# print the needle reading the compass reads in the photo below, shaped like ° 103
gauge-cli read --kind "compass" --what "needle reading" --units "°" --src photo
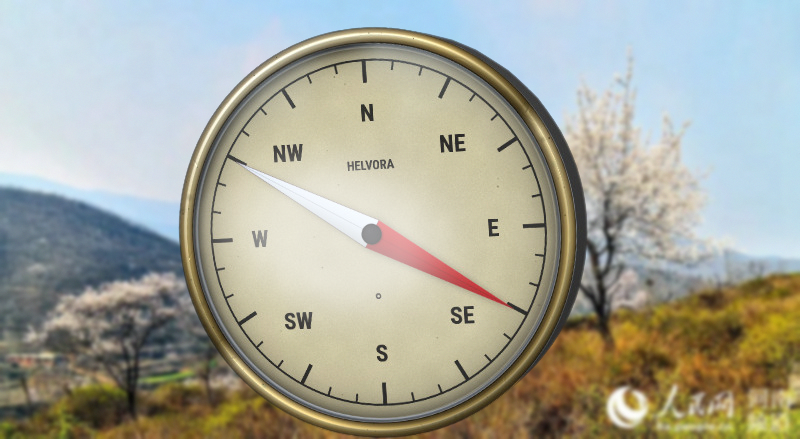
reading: ° 120
